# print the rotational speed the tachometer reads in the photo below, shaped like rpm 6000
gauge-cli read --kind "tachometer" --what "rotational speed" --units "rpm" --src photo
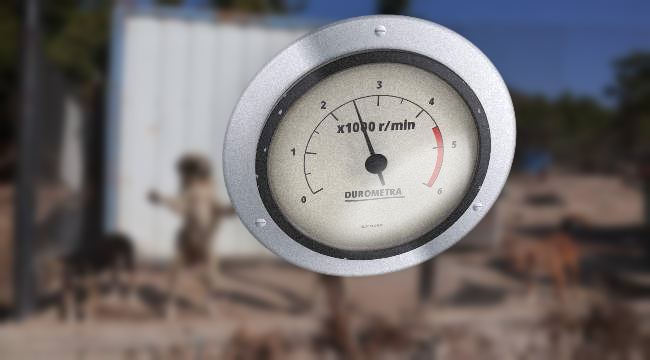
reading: rpm 2500
